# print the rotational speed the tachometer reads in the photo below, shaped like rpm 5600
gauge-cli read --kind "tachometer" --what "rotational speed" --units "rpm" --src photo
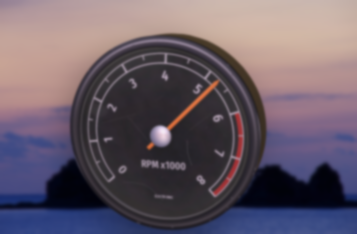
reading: rpm 5250
